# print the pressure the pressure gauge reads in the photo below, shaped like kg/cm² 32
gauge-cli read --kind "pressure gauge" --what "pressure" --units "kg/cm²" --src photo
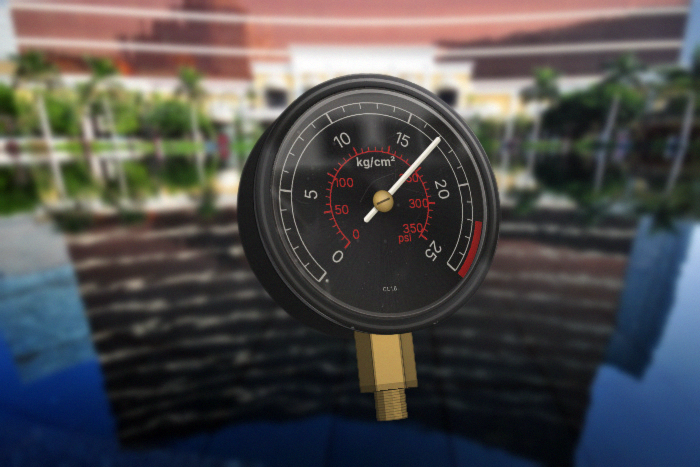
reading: kg/cm² 17
